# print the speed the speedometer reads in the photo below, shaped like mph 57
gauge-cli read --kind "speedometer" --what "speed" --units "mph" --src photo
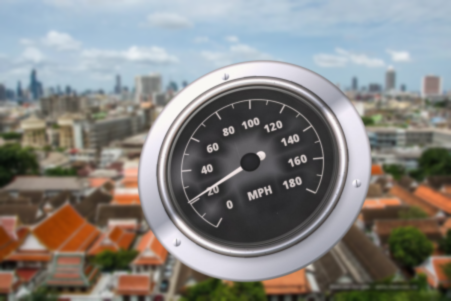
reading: mph 20
